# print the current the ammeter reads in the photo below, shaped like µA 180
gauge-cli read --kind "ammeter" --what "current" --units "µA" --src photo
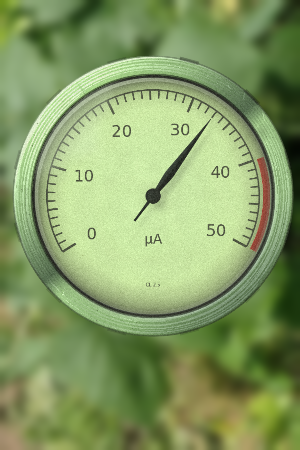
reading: µA 33
